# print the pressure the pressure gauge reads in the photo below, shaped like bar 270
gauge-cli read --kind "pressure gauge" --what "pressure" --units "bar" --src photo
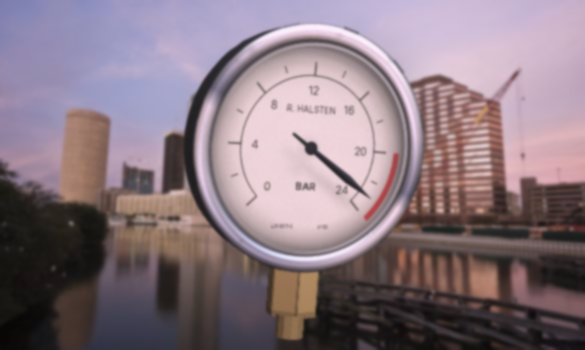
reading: bar 23
